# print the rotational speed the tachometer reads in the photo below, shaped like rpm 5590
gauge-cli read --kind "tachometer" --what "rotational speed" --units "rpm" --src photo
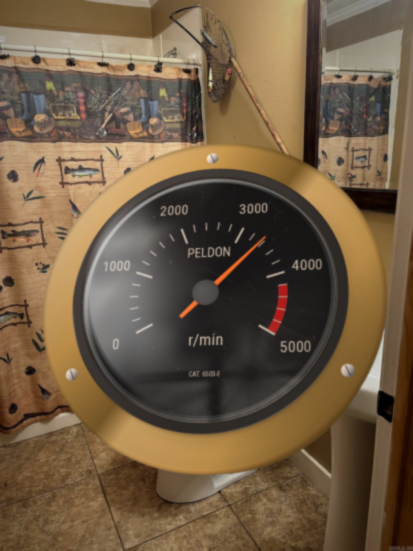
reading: rpm 3400
